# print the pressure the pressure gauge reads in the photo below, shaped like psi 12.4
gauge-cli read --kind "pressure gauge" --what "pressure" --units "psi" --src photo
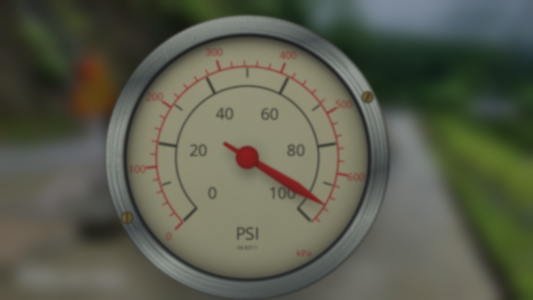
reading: psi 95
